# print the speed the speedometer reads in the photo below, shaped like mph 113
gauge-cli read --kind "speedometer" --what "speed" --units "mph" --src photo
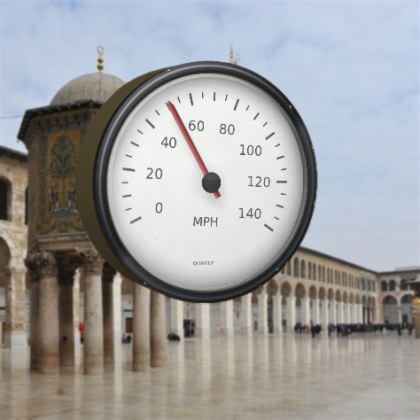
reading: mph 50
